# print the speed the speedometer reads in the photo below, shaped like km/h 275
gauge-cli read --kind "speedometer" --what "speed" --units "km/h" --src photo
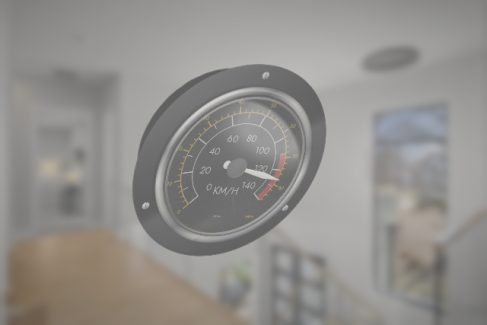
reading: km/h 125
